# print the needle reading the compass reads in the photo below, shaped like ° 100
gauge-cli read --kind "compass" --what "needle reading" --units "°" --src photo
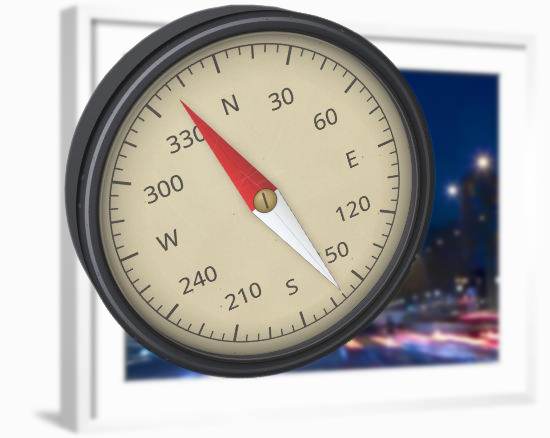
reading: ° 340
